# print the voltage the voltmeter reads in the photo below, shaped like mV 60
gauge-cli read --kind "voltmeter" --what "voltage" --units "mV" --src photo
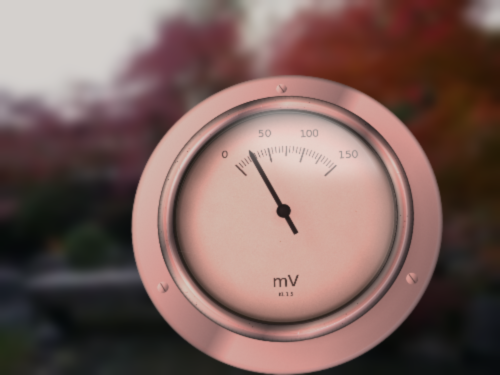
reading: mV 25
